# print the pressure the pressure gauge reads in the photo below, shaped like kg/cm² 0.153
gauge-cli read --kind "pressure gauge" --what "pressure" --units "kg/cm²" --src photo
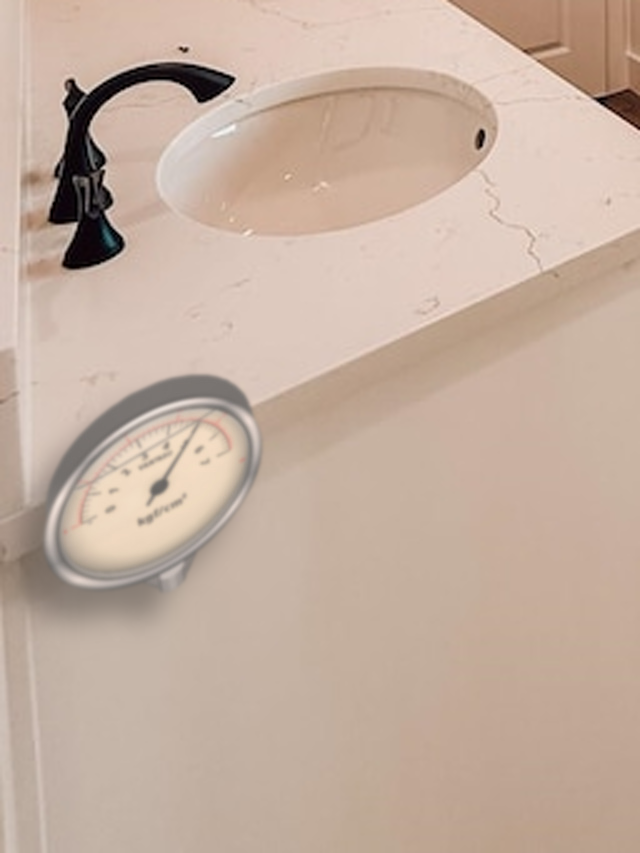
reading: kg/cm² 5
